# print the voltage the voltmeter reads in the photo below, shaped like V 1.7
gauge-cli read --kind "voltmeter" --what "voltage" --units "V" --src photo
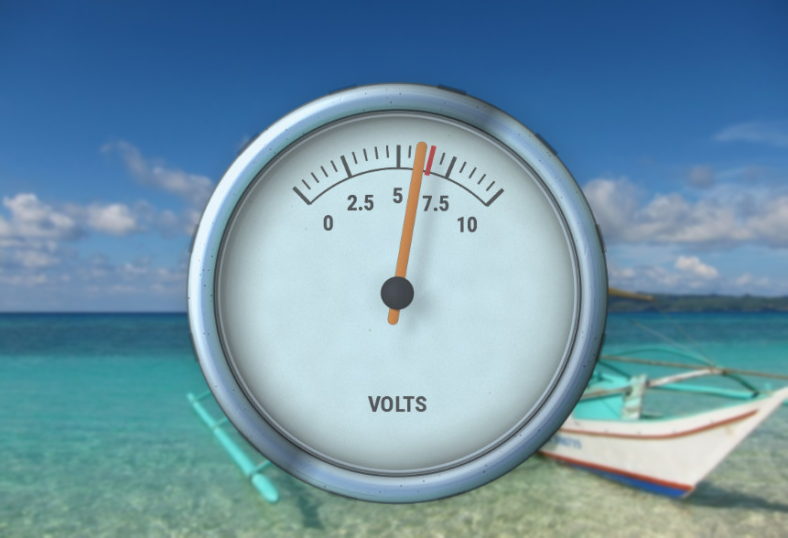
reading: V 6
